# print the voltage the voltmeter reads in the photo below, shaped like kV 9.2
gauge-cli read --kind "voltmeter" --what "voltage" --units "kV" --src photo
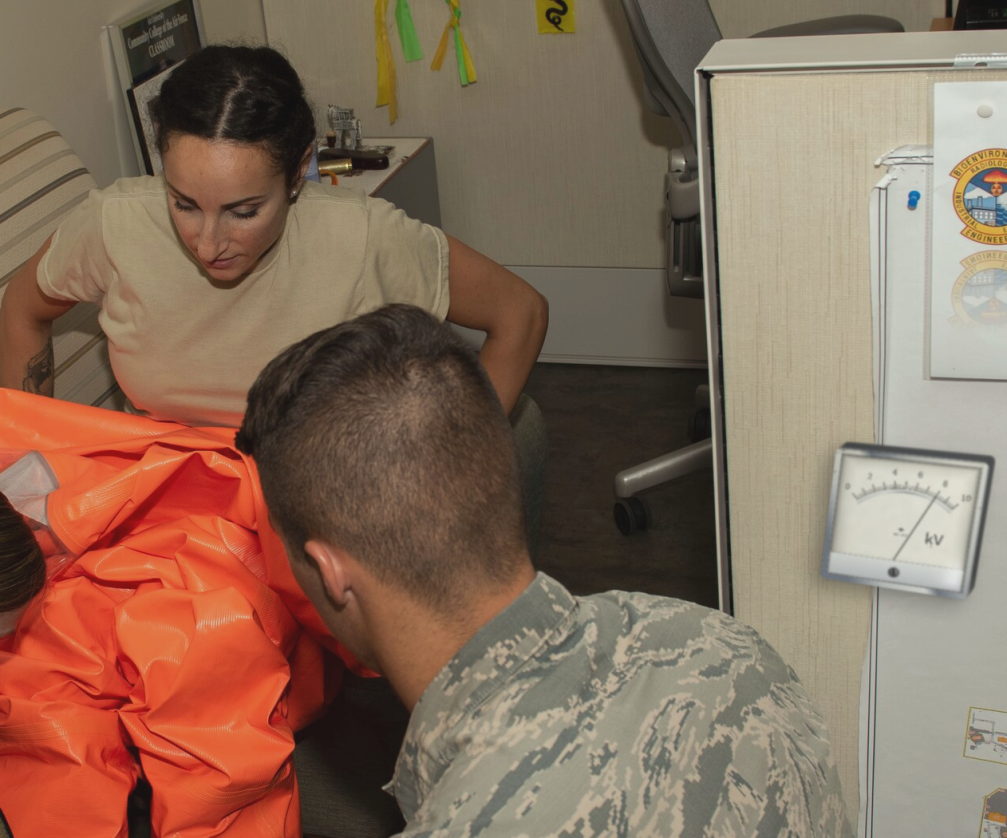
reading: kV 8
